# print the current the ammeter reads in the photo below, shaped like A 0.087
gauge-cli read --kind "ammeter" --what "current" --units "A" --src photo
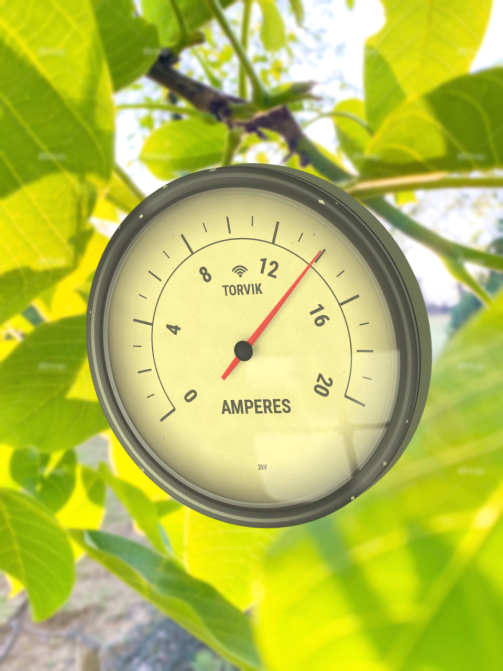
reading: A 14
